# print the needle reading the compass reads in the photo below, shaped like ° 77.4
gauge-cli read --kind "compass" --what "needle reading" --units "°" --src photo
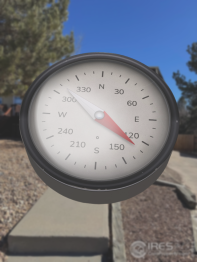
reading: ° 130
